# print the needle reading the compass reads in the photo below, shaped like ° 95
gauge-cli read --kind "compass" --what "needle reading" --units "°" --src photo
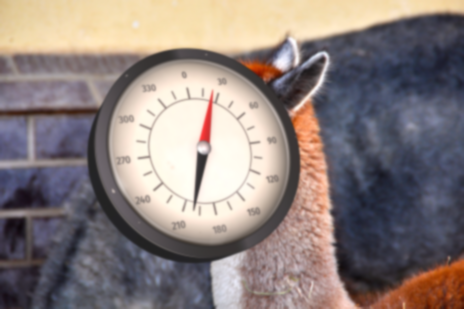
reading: ° 22.5
